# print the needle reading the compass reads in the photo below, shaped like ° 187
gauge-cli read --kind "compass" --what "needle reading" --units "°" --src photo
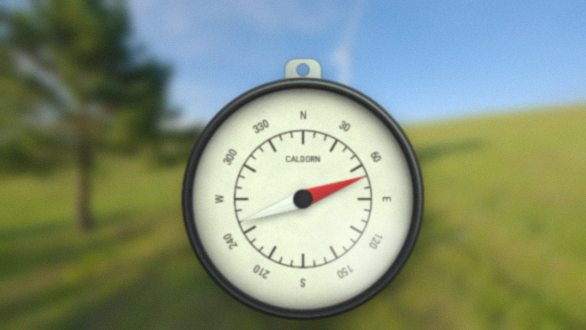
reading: ° 70
